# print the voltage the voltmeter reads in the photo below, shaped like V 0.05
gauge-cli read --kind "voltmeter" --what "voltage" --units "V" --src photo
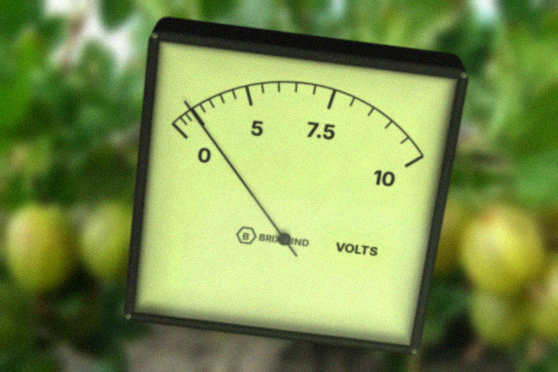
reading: V 2.5
